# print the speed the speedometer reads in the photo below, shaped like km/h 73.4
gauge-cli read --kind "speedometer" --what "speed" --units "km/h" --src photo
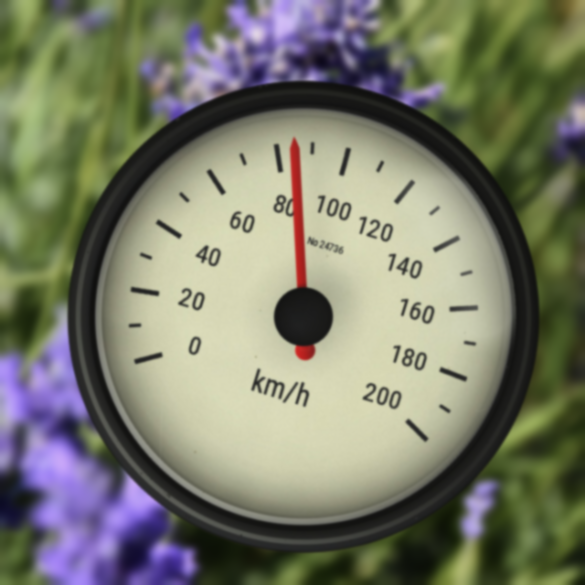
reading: km/h 85
